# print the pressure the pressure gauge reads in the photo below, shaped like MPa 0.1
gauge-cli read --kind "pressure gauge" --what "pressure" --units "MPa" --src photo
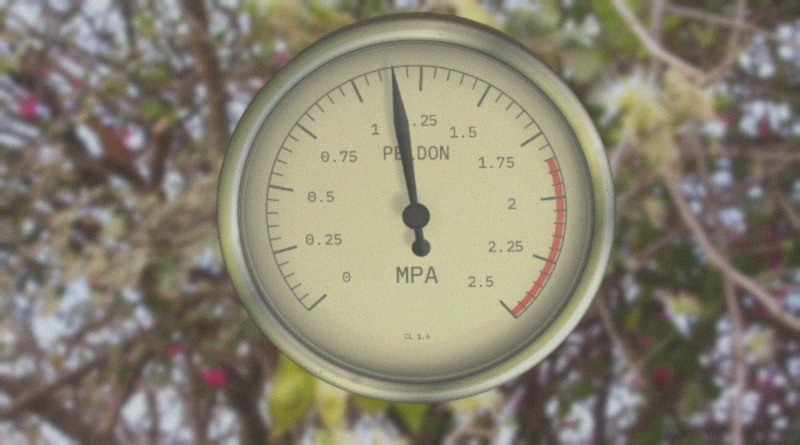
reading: MPa 1.15
